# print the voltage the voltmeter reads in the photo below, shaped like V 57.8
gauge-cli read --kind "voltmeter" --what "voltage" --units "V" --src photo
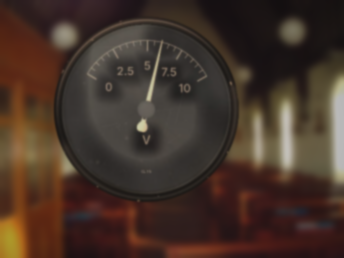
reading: V 6
